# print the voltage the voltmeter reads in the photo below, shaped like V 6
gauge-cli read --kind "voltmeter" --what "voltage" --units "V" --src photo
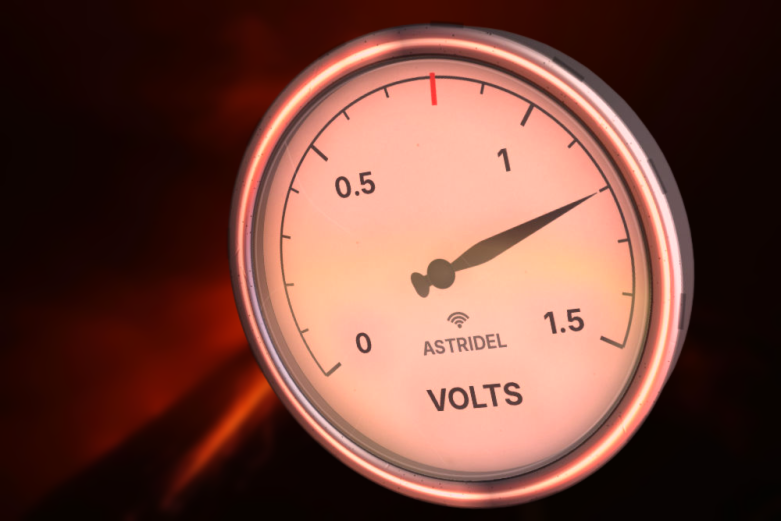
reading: V 1.2
